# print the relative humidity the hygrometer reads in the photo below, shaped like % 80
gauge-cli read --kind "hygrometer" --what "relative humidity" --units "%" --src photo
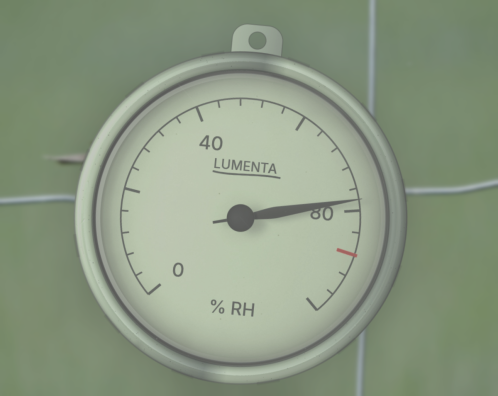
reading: % 78
